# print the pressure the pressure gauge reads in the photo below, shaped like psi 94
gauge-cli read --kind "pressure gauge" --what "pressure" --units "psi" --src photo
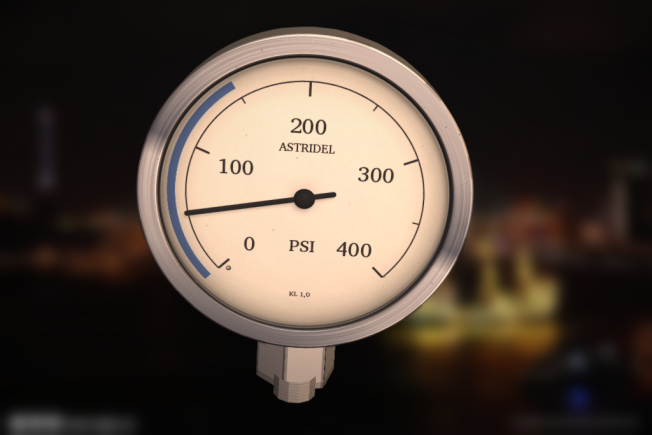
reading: psi 50
